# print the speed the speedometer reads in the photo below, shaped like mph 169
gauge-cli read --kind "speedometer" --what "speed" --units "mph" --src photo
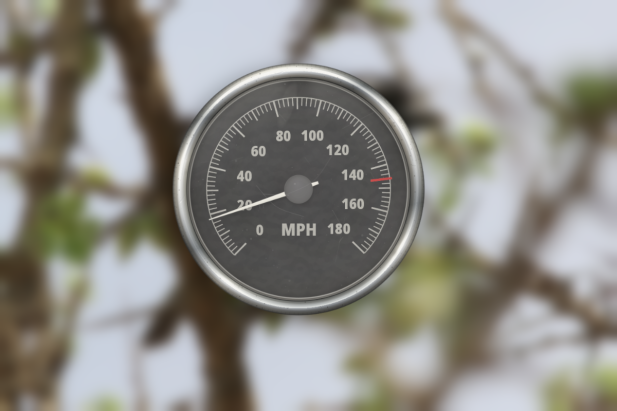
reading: mph 18
